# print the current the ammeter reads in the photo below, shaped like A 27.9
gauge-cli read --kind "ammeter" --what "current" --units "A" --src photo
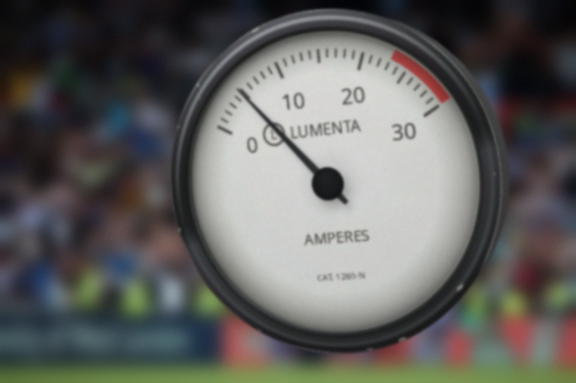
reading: A 5
